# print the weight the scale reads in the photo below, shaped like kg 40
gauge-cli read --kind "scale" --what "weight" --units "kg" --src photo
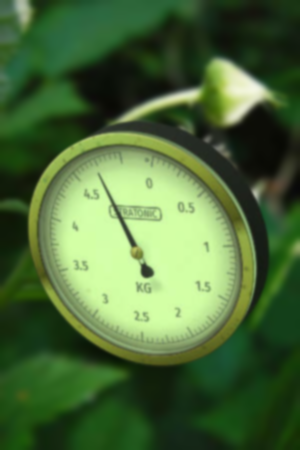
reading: kg 4.75
